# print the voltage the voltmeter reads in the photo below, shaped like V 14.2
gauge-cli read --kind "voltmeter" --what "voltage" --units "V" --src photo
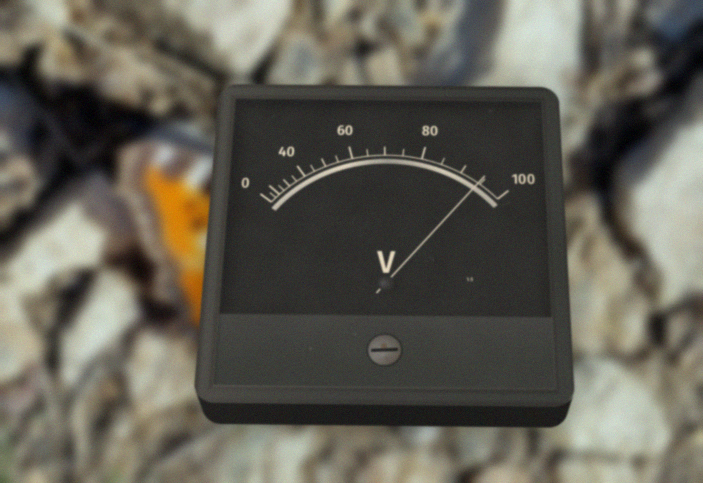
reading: V 95
